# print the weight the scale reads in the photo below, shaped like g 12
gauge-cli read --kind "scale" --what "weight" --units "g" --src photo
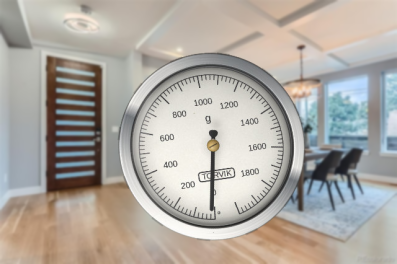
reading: g 20
